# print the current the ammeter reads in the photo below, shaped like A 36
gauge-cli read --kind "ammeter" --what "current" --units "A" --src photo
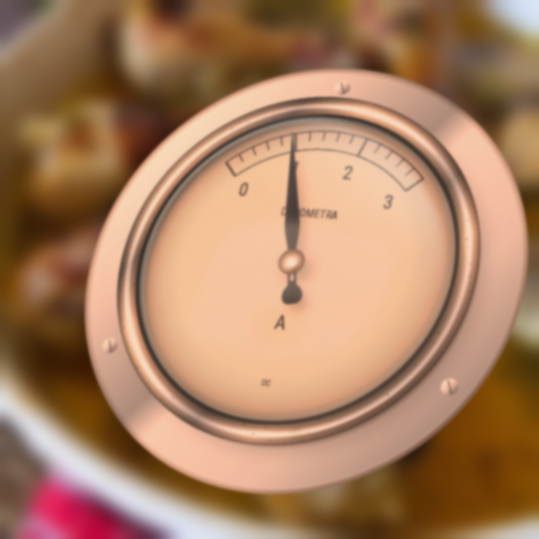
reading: A 1
